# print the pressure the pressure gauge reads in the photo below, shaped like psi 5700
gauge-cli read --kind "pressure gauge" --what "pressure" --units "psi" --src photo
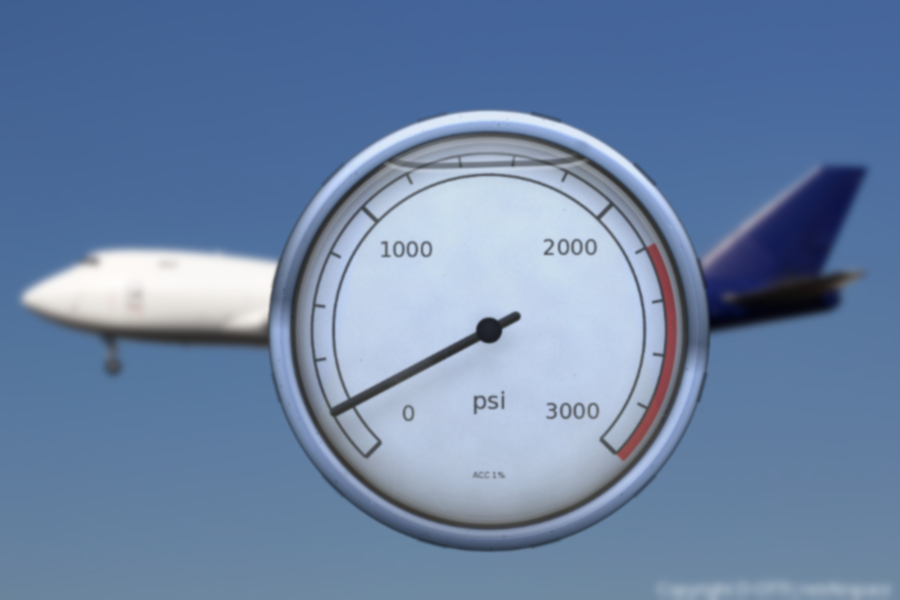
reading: psi 200
